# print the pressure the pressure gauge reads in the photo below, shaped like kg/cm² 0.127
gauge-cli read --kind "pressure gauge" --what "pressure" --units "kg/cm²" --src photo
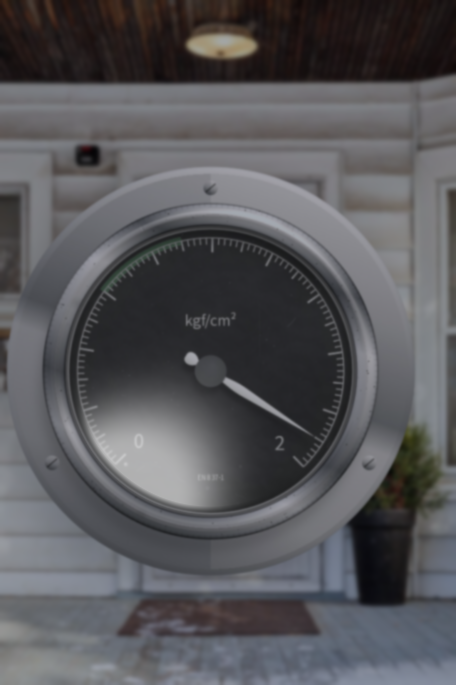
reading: kg/cm² 1.9
